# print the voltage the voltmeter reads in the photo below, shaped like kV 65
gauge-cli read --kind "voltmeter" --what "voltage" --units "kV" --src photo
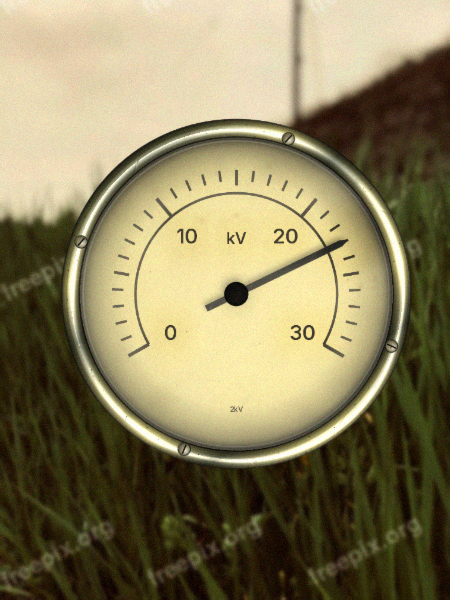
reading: kV 23
